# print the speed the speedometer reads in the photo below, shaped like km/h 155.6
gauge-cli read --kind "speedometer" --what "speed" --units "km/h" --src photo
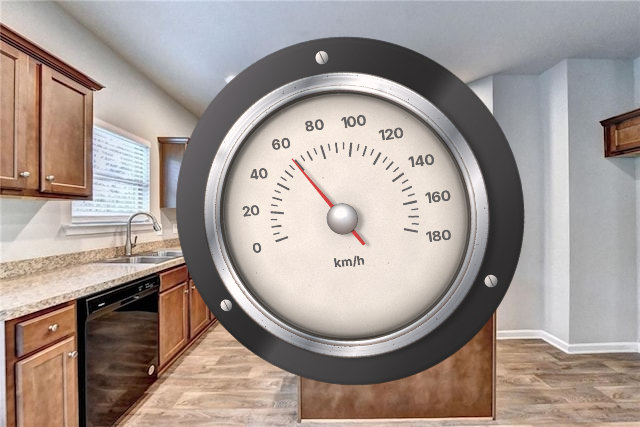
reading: km/h 60
